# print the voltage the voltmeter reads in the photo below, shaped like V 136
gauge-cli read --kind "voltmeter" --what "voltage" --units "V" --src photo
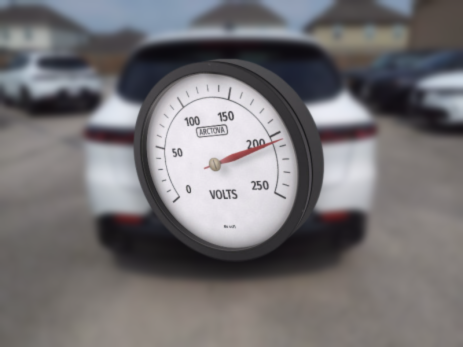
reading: V 205
